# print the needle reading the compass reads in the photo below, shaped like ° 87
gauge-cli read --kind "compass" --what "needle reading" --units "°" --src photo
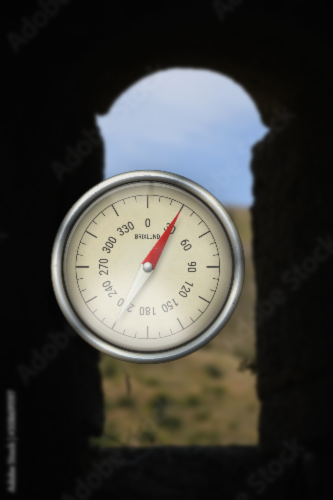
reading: ° 30
